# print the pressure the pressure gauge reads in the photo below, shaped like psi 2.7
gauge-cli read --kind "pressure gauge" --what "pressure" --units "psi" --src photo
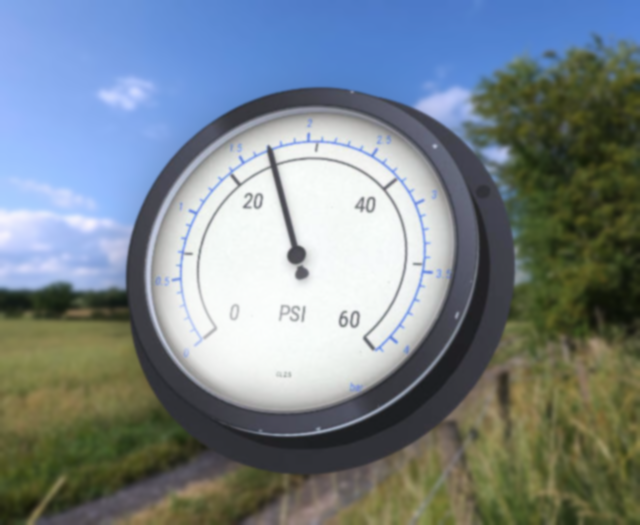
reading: psi 25
